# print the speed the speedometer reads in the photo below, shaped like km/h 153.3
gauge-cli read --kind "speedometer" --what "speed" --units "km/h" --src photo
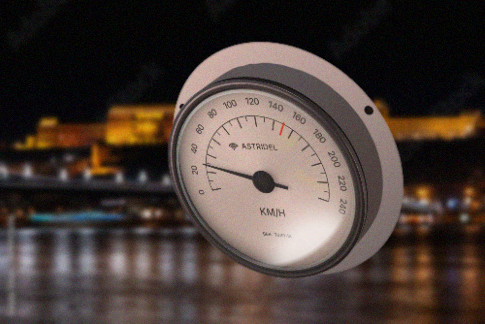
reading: km/h 30
